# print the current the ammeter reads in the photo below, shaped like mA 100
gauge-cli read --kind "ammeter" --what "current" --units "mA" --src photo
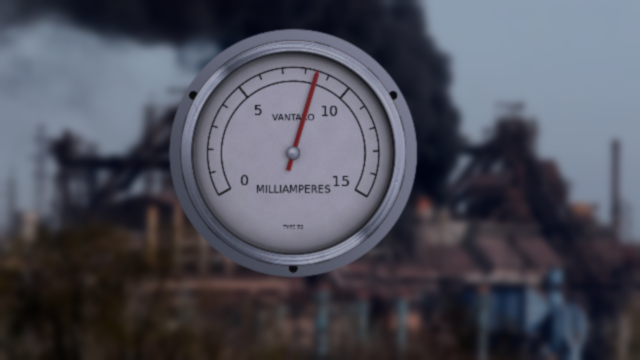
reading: mA 8.5
